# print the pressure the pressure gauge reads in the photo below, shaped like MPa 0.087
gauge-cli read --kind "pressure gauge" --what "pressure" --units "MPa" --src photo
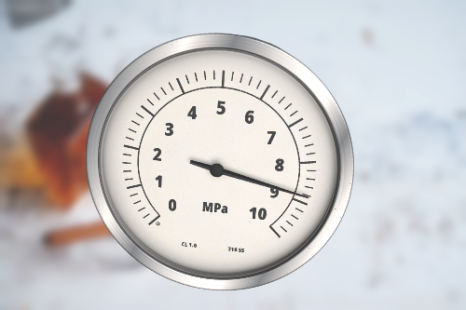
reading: MPa 8.8
